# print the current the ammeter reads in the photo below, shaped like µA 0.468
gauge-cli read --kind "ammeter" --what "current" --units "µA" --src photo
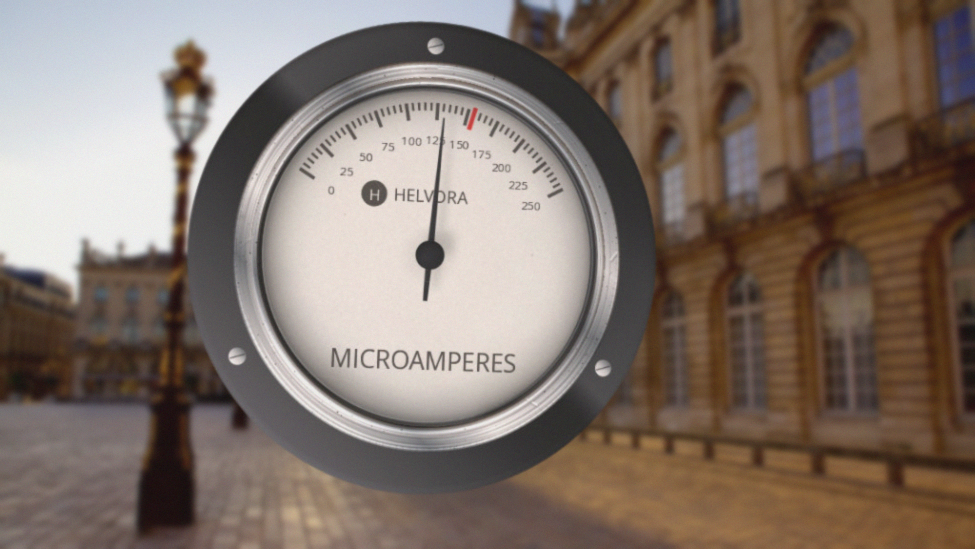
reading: µA 130
